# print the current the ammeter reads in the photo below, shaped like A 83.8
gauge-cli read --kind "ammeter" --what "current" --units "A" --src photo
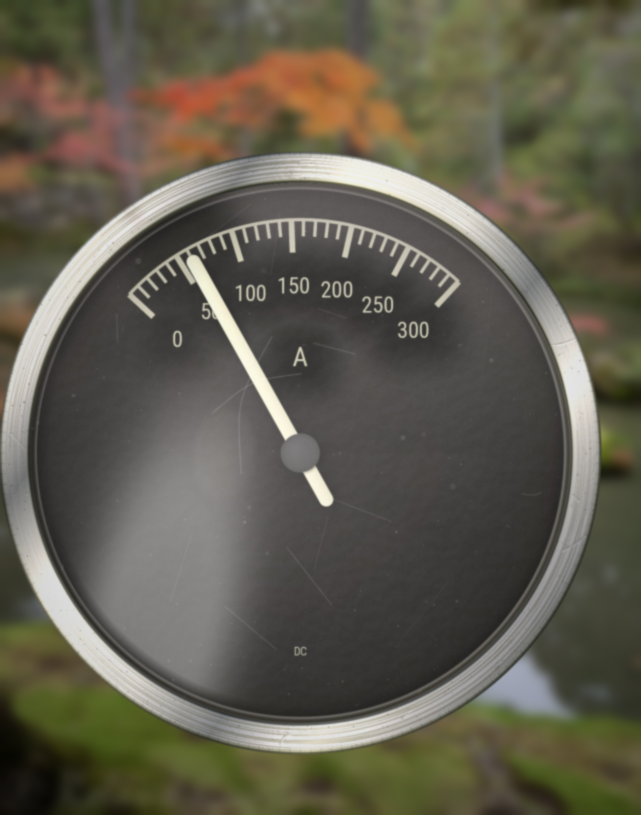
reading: A 60
